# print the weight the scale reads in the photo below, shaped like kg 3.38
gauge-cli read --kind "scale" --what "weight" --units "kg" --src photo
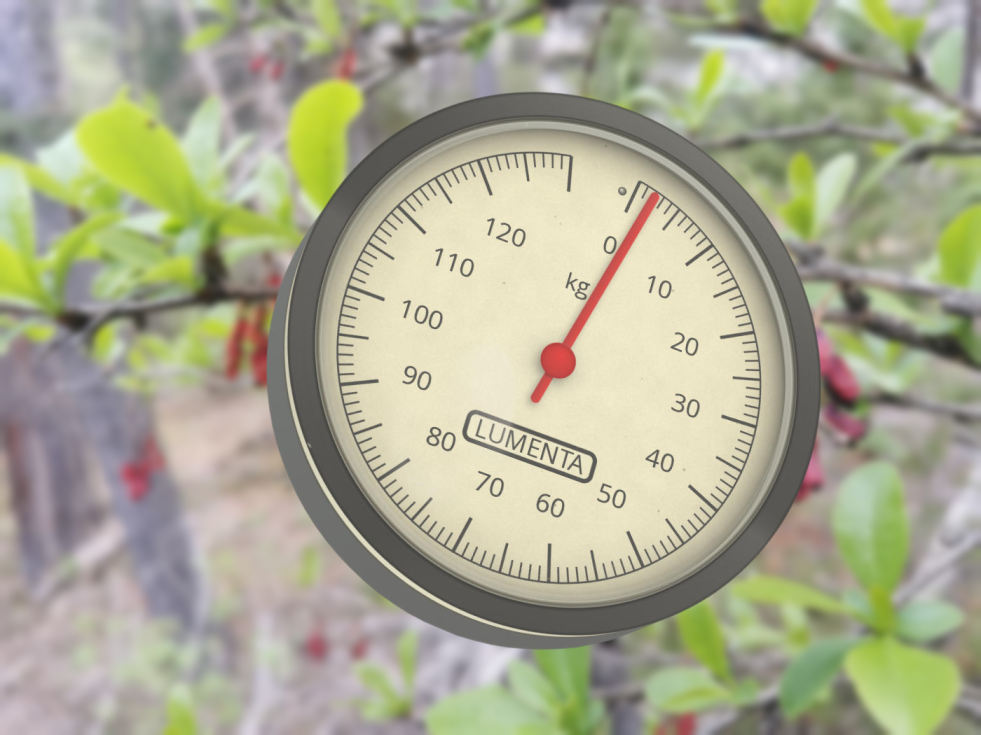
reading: kg 2
